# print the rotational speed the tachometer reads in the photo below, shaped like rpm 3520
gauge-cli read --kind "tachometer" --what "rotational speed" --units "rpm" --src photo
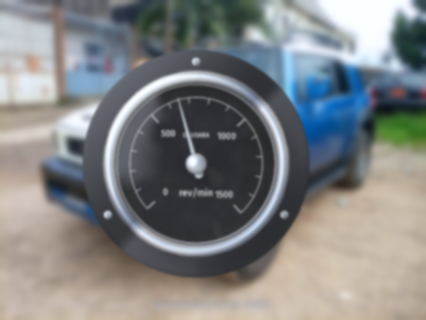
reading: rpm 650
